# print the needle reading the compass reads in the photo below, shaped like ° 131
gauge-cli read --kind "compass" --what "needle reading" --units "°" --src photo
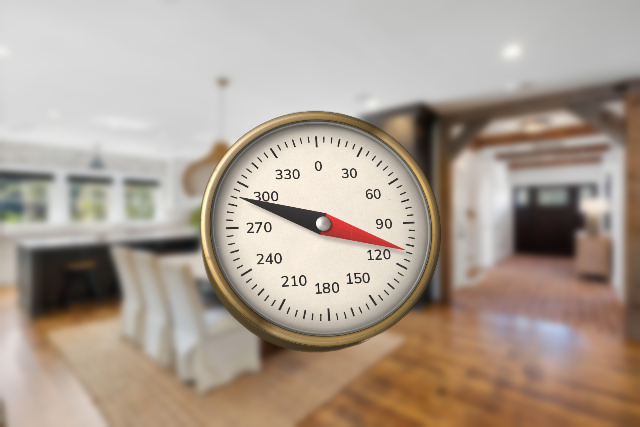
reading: ° 110
